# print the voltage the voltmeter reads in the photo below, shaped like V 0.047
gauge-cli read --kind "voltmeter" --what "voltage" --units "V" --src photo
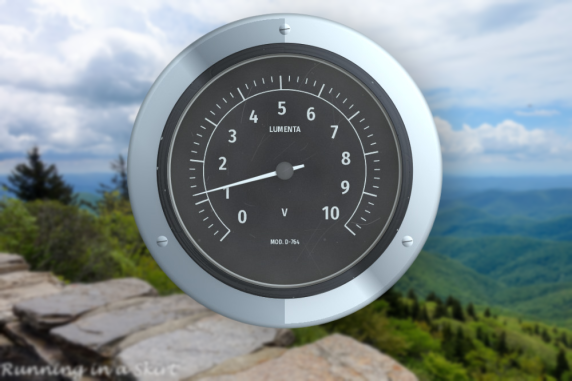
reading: V 1.2
